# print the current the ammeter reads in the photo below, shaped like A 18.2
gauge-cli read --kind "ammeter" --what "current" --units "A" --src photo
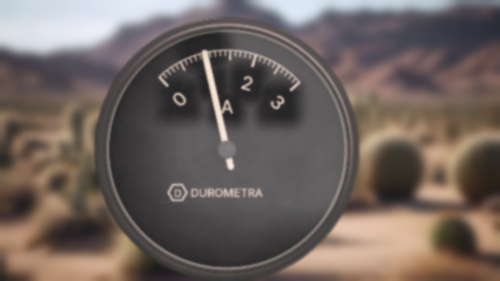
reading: A 1
